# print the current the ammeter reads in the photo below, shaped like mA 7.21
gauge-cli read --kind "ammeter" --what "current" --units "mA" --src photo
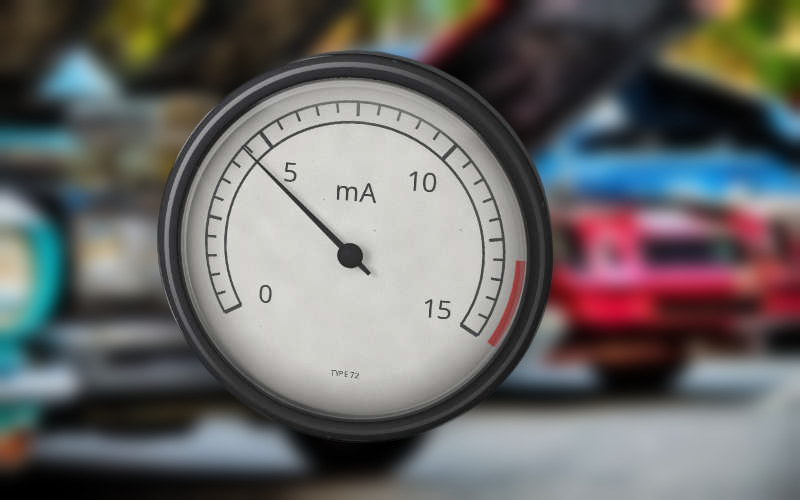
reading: mA 4.5
